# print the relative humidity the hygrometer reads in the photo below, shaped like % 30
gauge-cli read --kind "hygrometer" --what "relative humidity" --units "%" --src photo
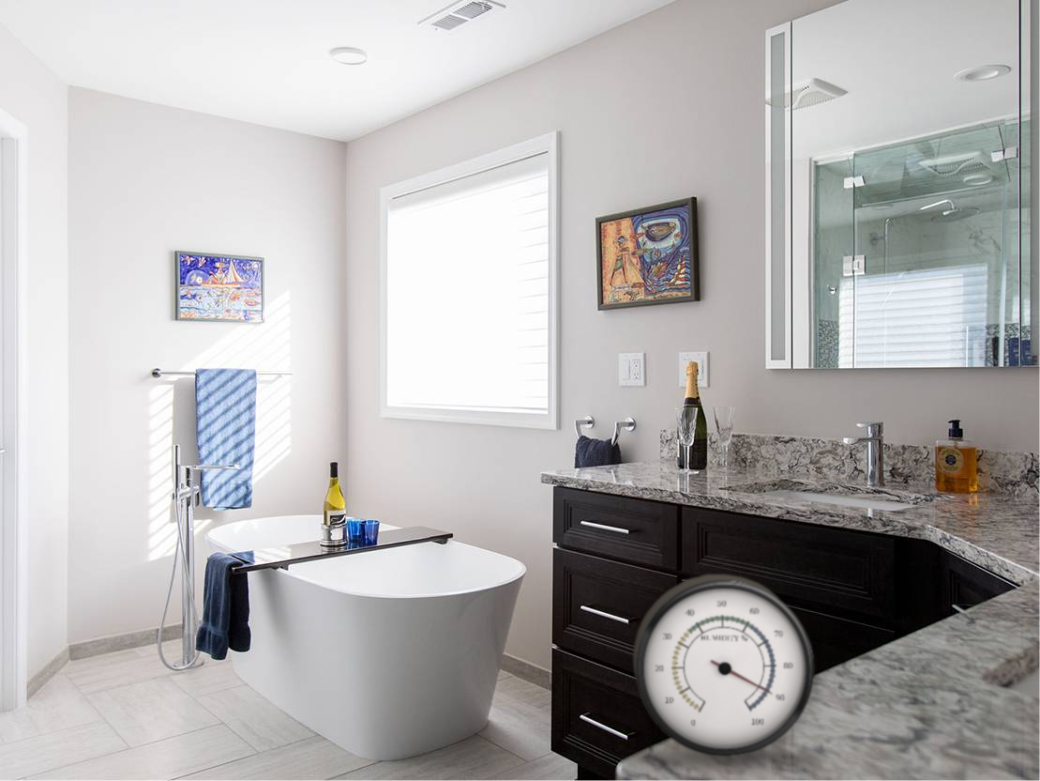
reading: % 90
